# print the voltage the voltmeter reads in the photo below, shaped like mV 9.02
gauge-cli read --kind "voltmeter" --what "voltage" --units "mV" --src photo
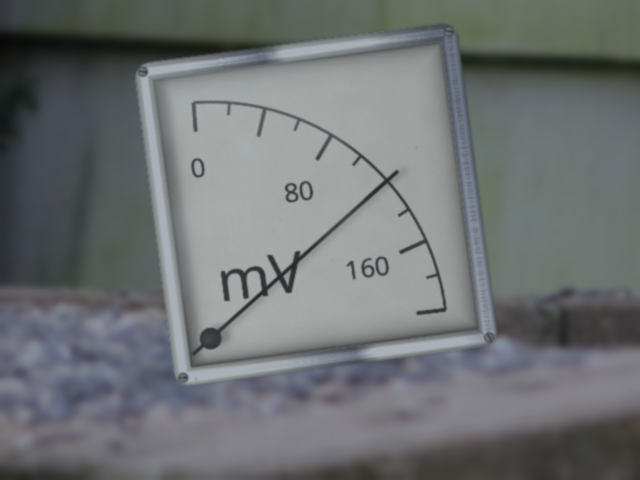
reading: mV 120
